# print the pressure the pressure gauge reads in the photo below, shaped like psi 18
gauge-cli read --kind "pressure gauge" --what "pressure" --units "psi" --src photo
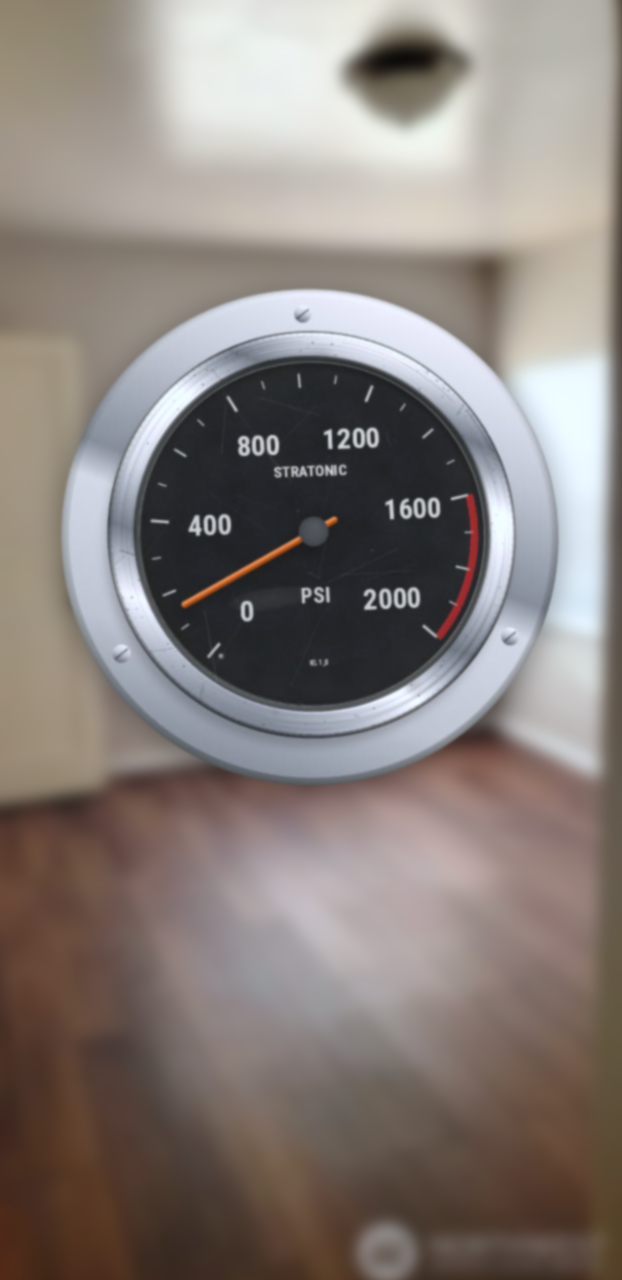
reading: psi 150
